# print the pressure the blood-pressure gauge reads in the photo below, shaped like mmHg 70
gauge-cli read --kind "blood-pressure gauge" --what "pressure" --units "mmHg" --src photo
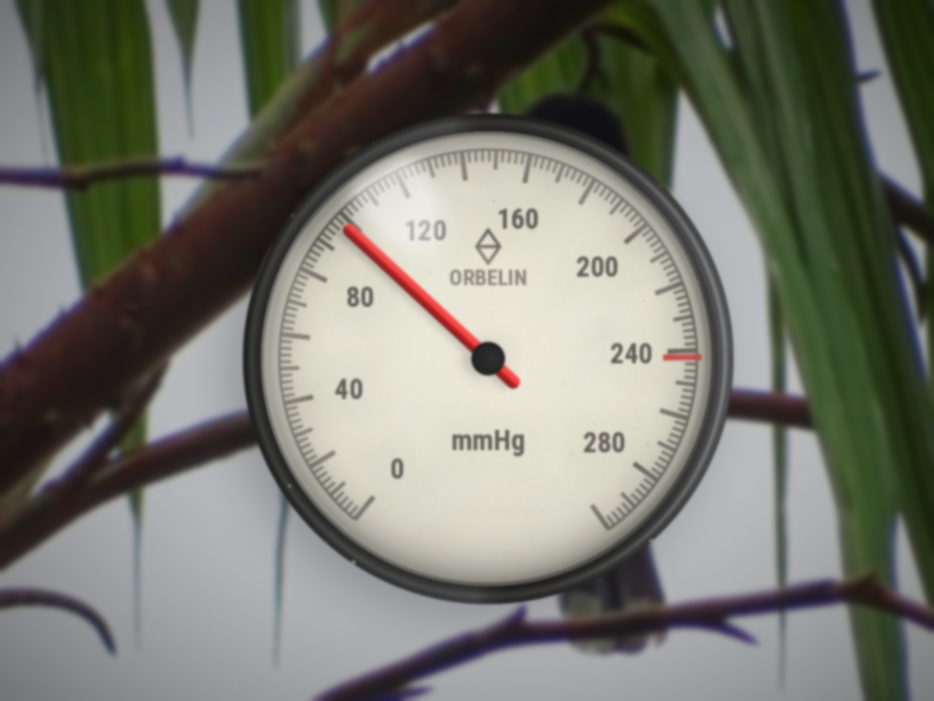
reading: mmHg 98
